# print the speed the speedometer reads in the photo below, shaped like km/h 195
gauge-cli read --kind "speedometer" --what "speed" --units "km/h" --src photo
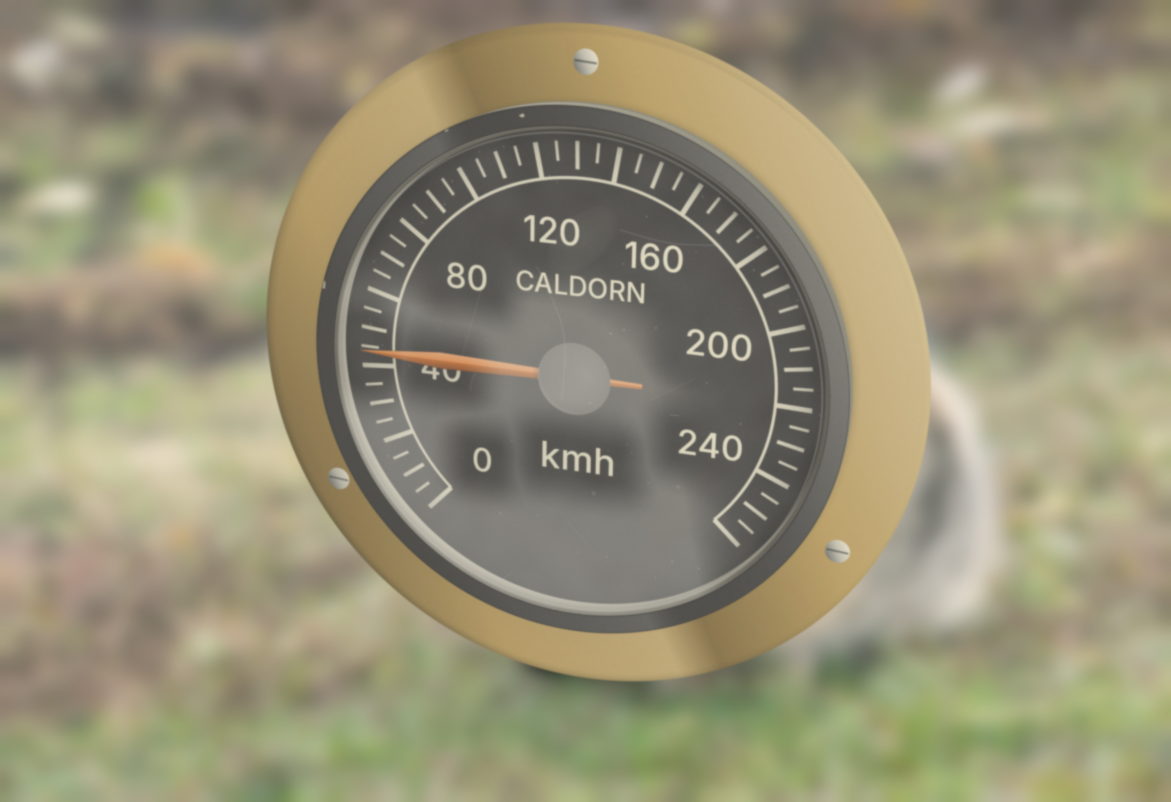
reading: km/h 45
